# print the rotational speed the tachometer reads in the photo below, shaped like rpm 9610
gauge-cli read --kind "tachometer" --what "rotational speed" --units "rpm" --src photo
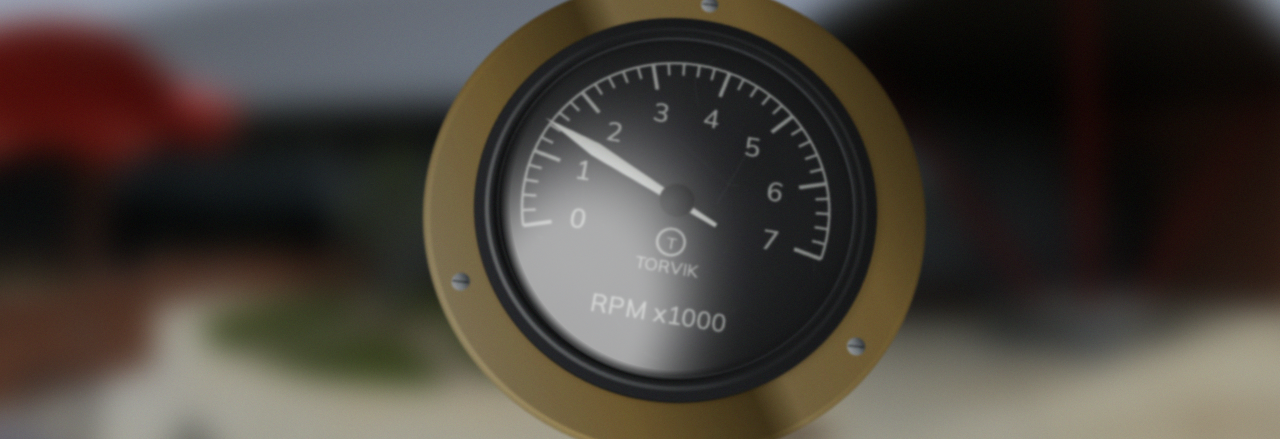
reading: rpm 1400
